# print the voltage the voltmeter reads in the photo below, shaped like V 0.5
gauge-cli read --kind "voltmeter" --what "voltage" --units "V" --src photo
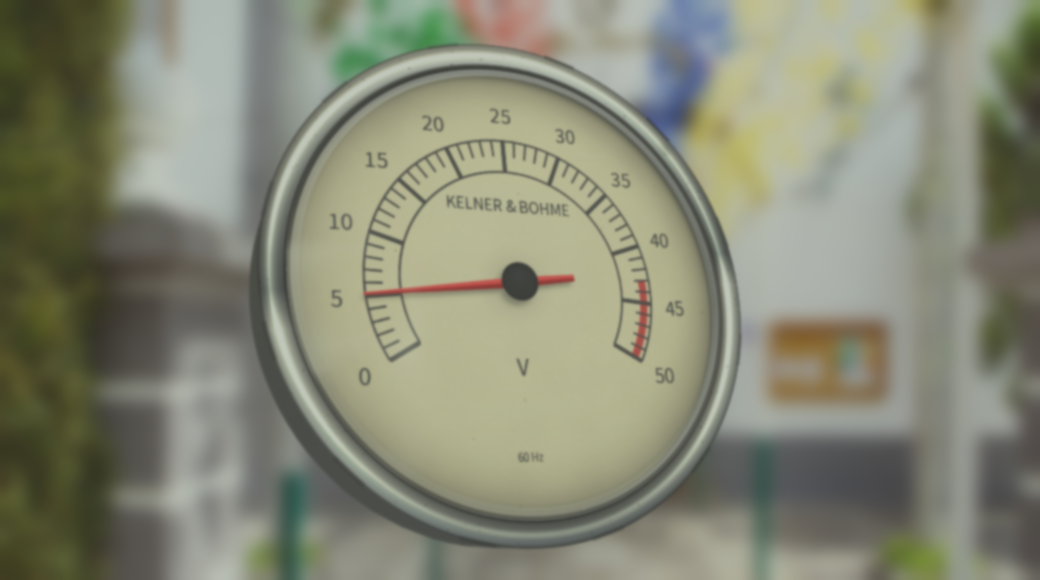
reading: V 5
